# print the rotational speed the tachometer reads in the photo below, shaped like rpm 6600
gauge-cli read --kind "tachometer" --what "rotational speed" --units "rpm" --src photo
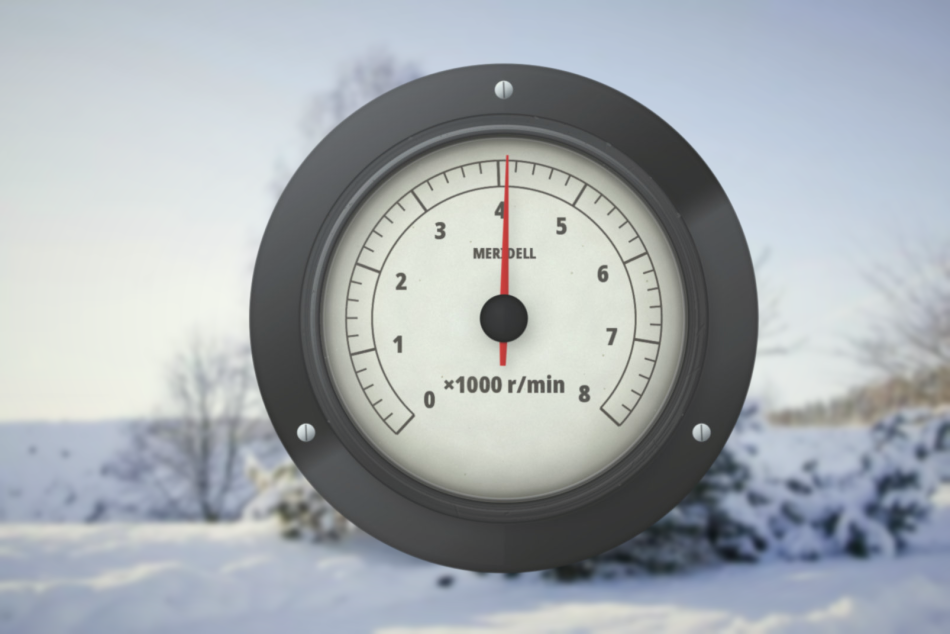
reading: rpm 4100
